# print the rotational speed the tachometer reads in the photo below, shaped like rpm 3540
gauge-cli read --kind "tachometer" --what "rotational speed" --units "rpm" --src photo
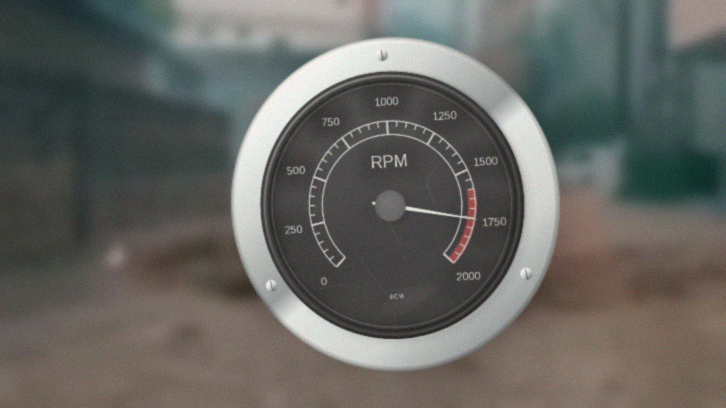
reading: rpm 1750
